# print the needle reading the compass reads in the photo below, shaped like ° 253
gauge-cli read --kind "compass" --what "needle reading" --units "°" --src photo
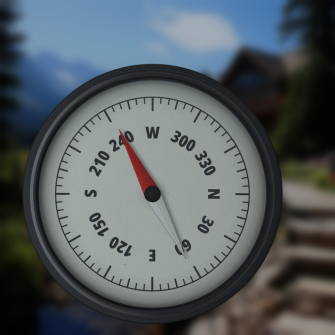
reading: ° 242.5
